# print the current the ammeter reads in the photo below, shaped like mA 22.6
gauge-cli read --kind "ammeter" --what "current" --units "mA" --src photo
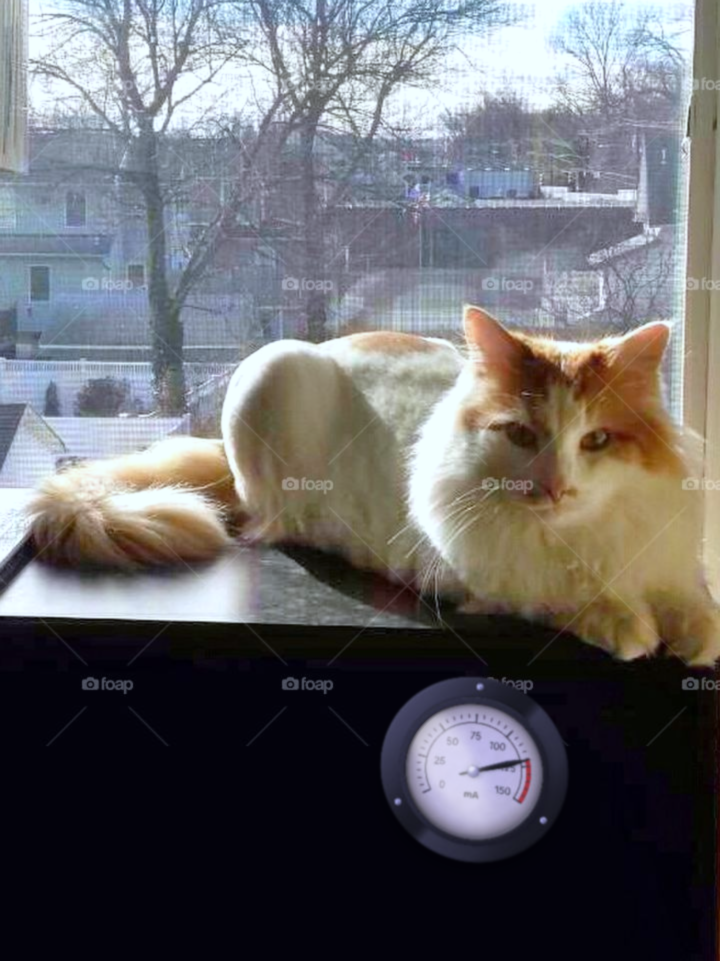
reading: mA 120
